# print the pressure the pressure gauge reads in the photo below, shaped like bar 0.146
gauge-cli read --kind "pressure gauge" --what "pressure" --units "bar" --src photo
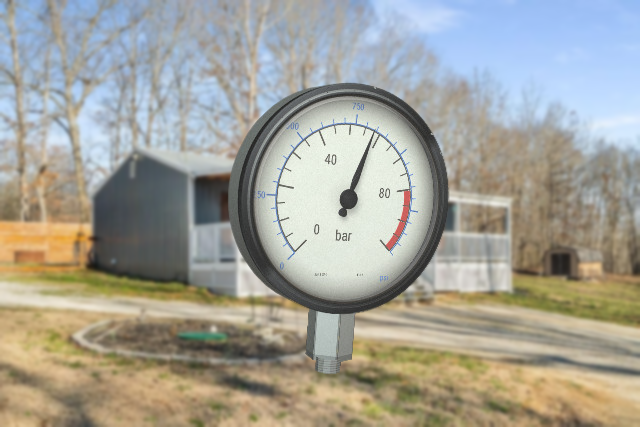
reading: bar 57.5
